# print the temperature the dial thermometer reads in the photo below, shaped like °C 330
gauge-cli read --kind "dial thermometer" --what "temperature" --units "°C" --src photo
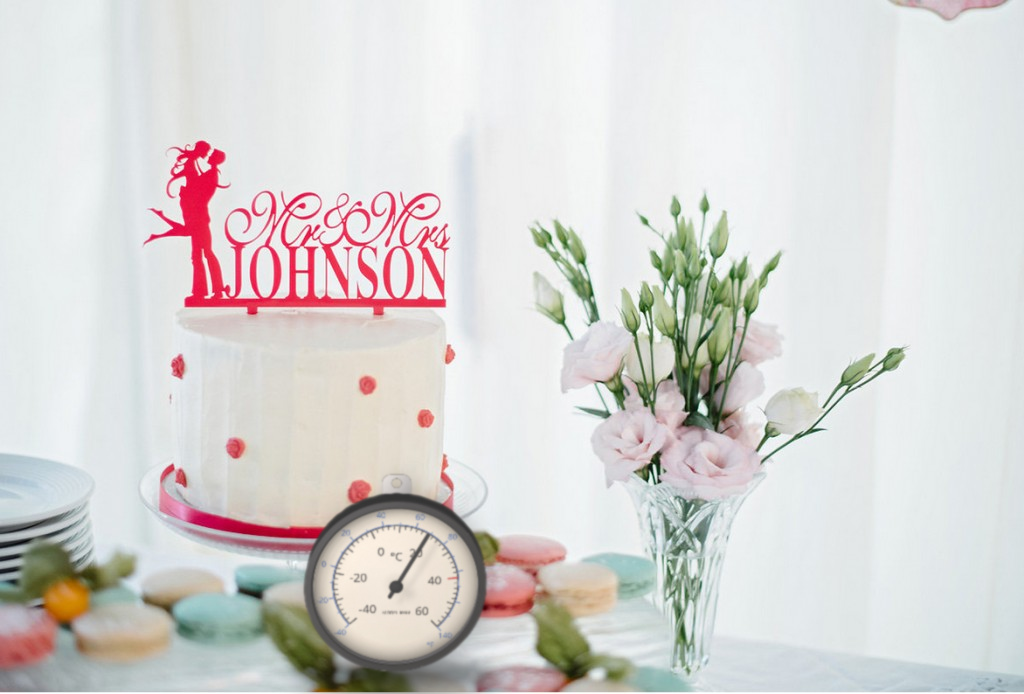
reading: °C 20
